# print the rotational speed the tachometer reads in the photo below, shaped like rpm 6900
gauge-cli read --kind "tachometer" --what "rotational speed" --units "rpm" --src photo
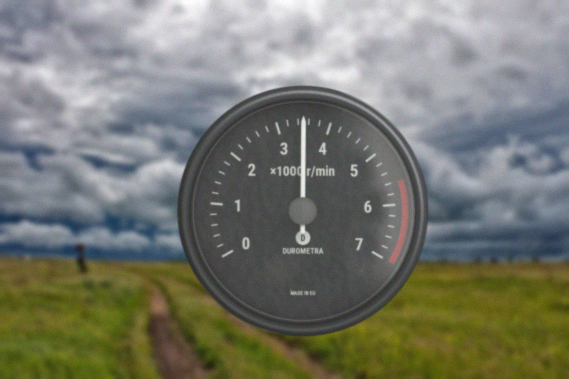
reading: rpm 3500
